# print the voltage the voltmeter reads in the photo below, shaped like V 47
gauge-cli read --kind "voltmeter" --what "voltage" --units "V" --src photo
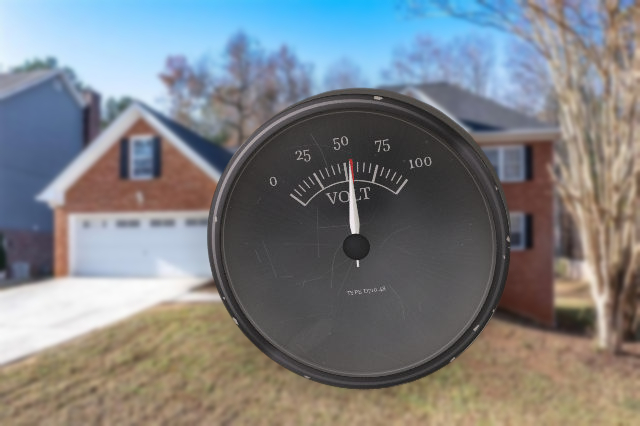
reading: V 55
